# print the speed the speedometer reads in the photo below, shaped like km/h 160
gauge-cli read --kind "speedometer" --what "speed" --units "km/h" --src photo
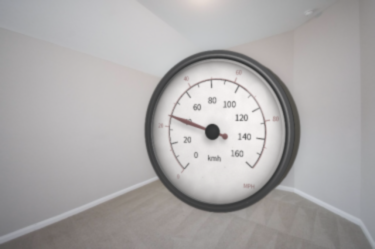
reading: km/h 40
